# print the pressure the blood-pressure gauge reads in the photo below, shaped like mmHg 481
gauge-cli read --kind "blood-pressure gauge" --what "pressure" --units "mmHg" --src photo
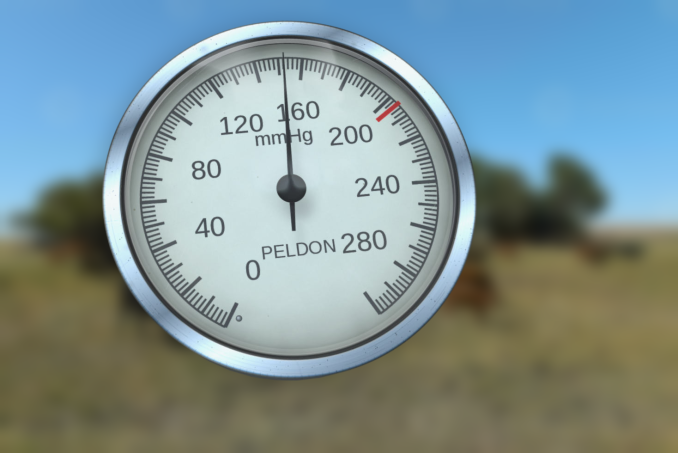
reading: mmHg 152
